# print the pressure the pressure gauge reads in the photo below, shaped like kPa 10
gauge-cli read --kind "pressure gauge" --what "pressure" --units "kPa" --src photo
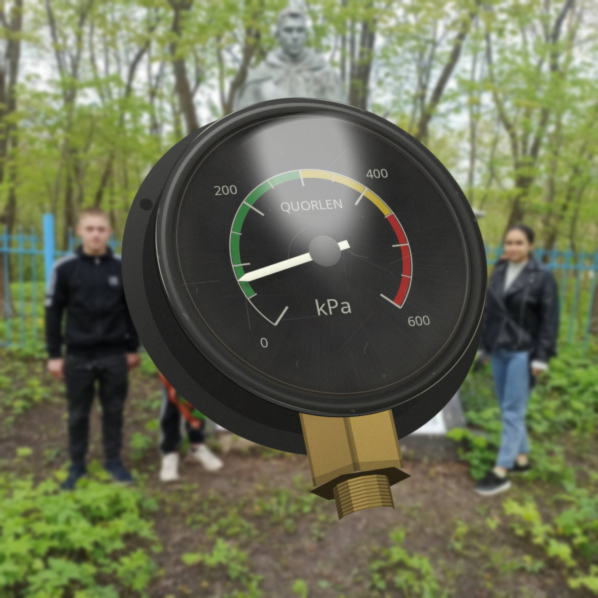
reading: kPa 75
